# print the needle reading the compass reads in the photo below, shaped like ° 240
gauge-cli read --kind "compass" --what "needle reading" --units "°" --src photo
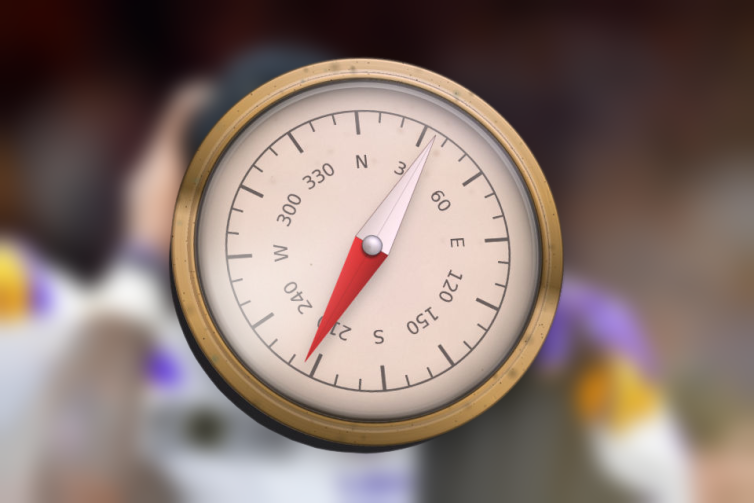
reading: ° 215
